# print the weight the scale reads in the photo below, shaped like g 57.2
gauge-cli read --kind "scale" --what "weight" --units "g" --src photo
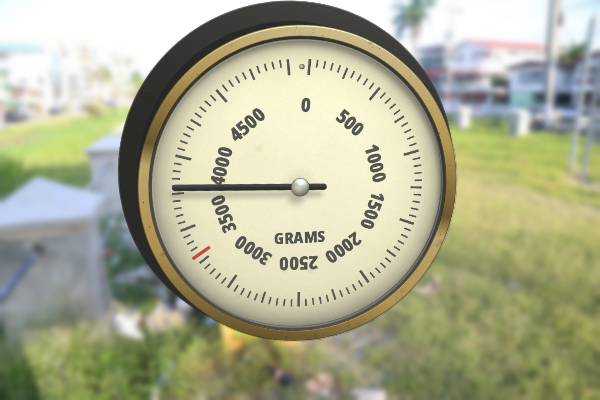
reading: g 3800
